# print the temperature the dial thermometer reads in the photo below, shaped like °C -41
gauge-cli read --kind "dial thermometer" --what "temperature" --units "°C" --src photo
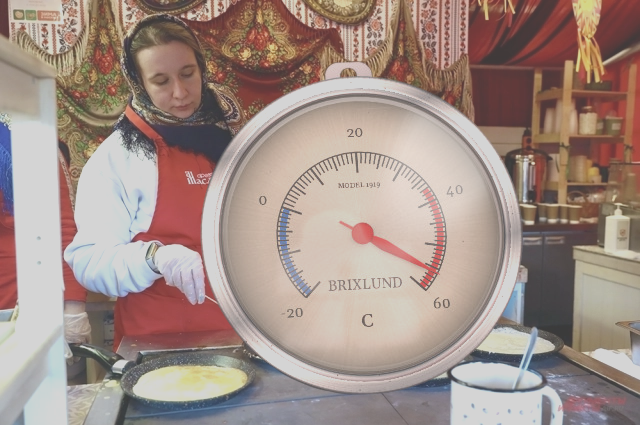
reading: °C 56
